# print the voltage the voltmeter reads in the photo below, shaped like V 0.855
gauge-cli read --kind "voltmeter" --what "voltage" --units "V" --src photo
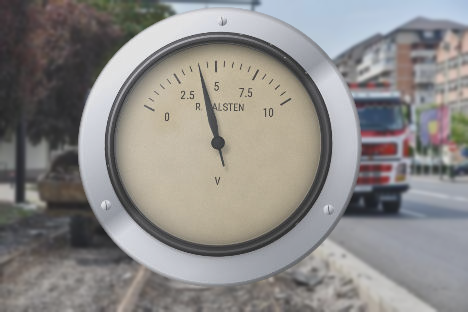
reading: V 4
